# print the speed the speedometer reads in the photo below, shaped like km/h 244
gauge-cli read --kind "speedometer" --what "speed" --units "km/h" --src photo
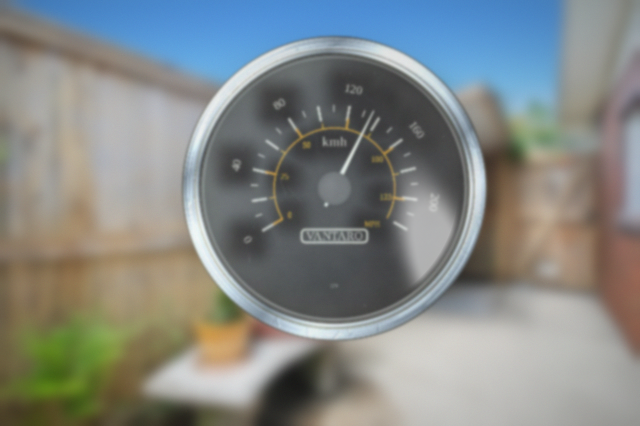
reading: km/h 135
